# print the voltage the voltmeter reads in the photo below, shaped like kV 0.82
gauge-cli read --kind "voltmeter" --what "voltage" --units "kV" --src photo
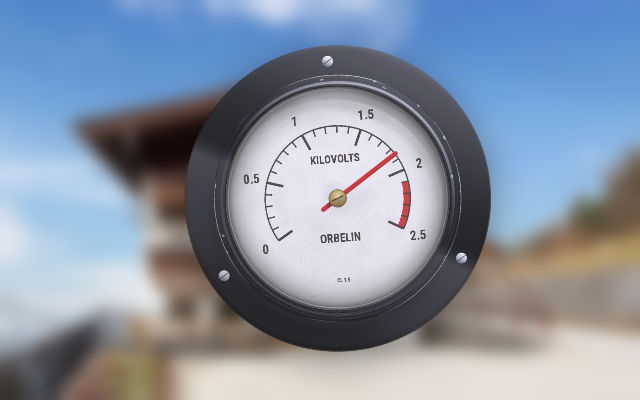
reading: kV 1.85
